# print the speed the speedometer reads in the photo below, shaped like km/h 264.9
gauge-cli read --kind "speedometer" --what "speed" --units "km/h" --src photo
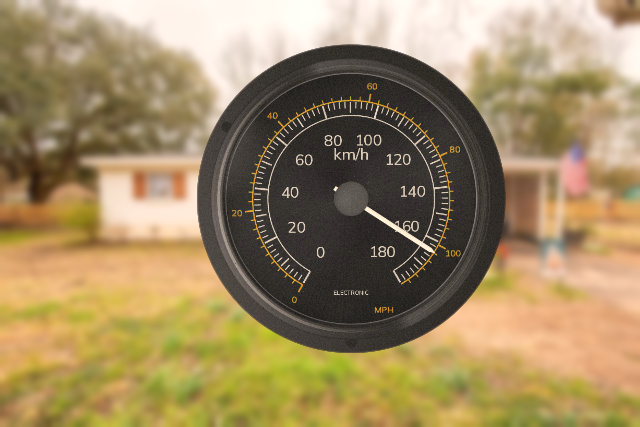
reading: km/h 164
